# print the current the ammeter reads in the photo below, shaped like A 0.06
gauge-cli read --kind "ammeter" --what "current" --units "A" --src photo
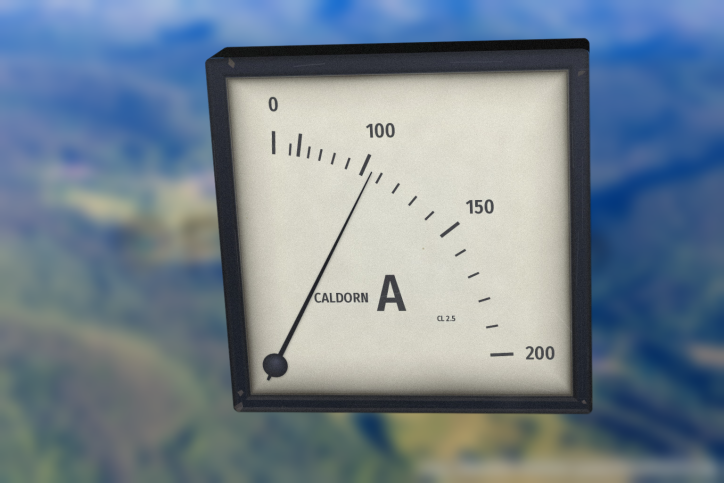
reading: A 105
